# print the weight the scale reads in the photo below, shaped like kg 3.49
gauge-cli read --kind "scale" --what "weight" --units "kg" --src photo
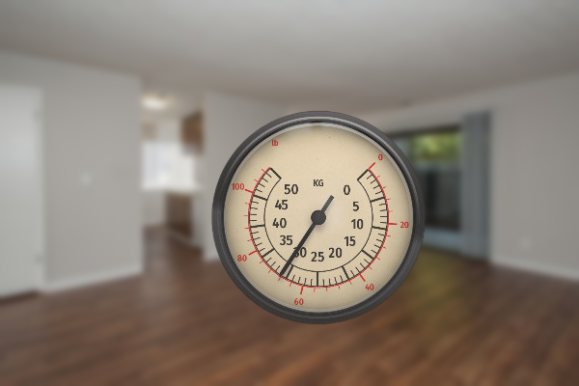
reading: kg 31
